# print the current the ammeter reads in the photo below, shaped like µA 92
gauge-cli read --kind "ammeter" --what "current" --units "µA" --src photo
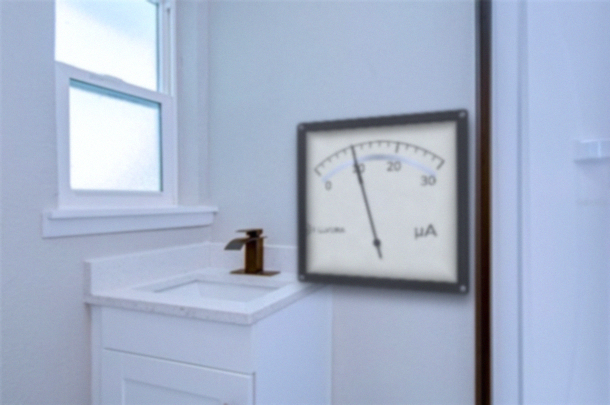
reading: µA 10
